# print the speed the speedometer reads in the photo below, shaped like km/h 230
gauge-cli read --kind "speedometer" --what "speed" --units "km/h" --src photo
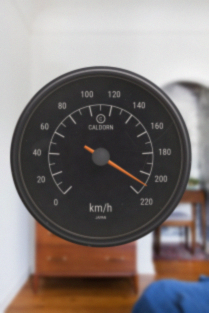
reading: km/h 210
